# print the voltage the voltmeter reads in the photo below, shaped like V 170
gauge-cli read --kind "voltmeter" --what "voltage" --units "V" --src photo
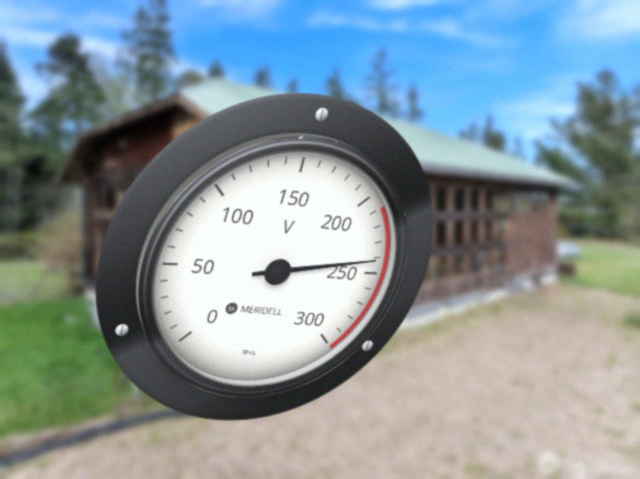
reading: V 240
